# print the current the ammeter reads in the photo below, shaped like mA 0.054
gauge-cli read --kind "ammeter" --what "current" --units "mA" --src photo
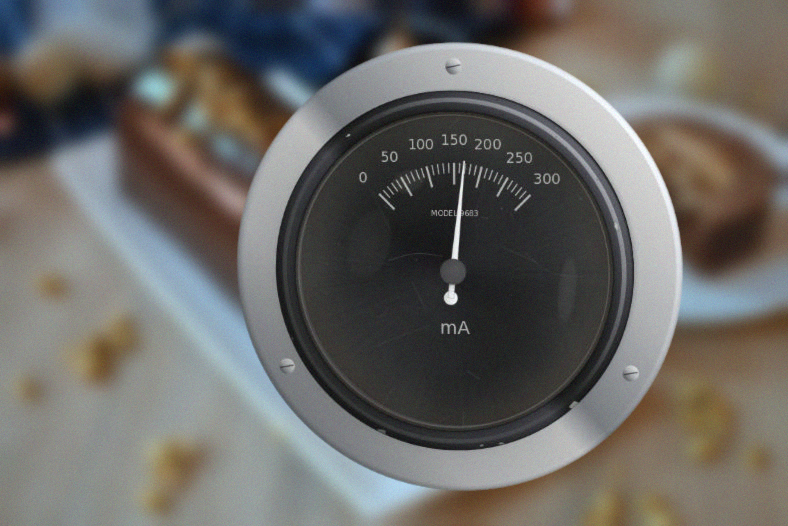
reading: mA 170
